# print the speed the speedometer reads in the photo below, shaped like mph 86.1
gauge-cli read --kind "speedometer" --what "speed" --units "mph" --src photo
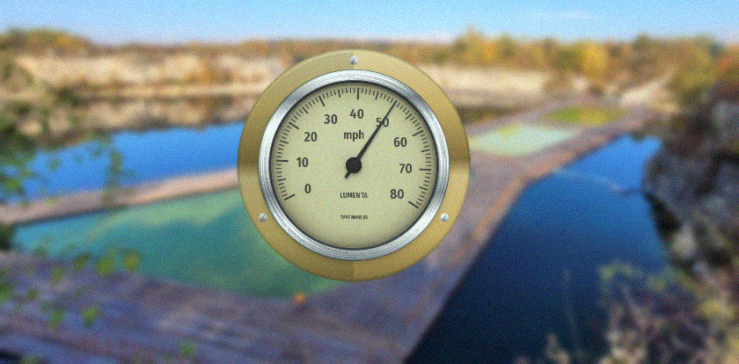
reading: mph 50
